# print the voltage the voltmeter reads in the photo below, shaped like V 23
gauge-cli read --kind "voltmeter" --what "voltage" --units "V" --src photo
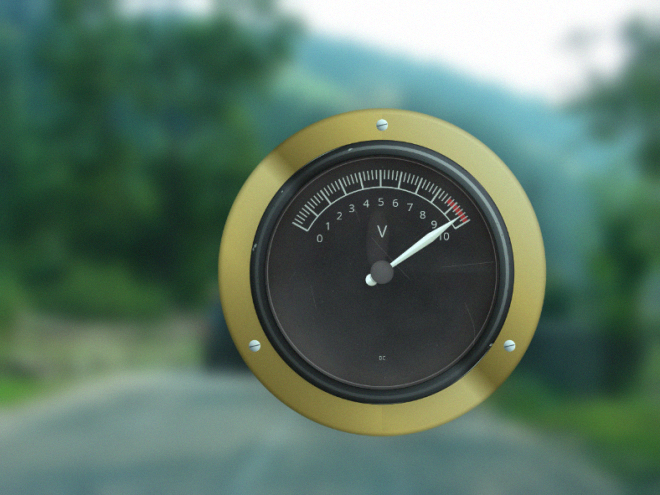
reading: V 9.6
